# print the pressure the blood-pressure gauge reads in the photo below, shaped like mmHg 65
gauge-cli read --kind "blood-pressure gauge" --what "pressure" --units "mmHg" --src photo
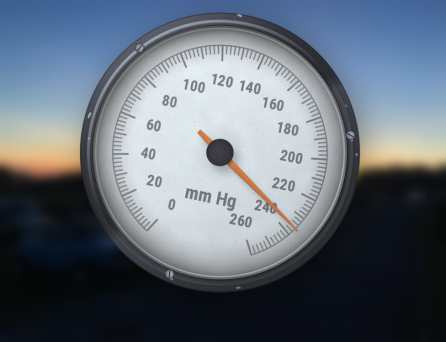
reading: mmHg 236
